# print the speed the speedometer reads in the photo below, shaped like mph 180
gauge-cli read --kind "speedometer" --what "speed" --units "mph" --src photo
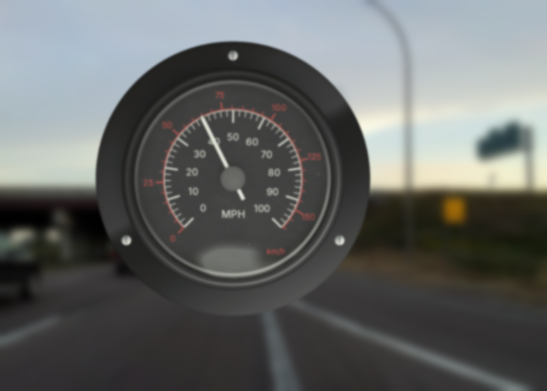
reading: mph 40
